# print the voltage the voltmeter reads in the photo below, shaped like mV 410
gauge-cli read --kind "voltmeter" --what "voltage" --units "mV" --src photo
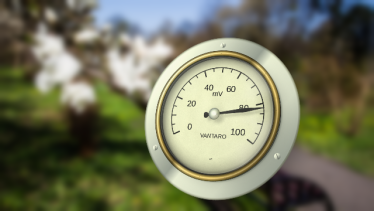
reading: mV 82.5
